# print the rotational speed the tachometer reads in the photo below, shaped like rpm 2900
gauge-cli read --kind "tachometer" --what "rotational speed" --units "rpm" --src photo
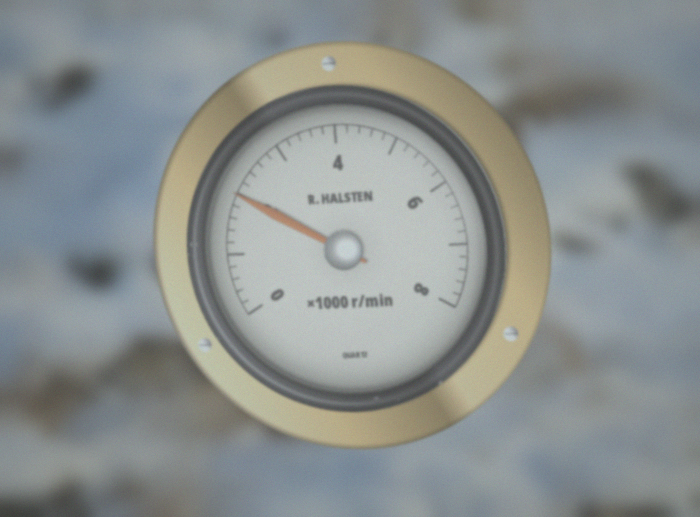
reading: rpm 2000
